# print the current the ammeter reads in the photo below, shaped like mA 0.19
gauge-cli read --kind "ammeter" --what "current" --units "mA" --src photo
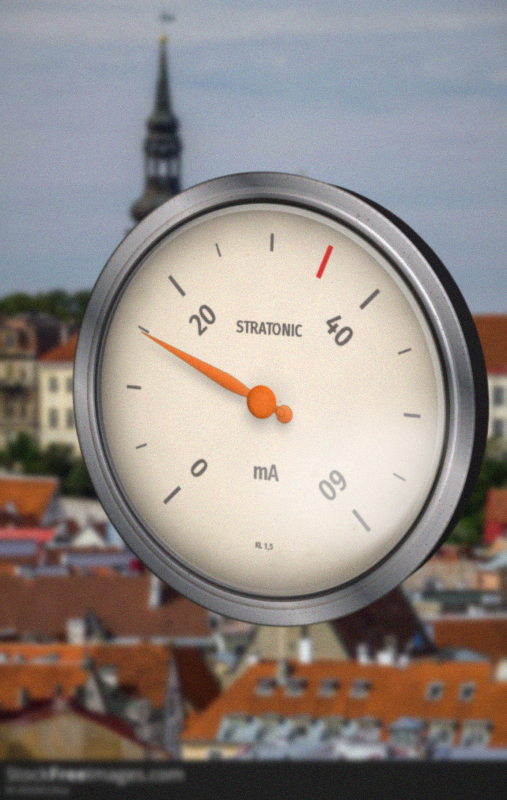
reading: mA 15
